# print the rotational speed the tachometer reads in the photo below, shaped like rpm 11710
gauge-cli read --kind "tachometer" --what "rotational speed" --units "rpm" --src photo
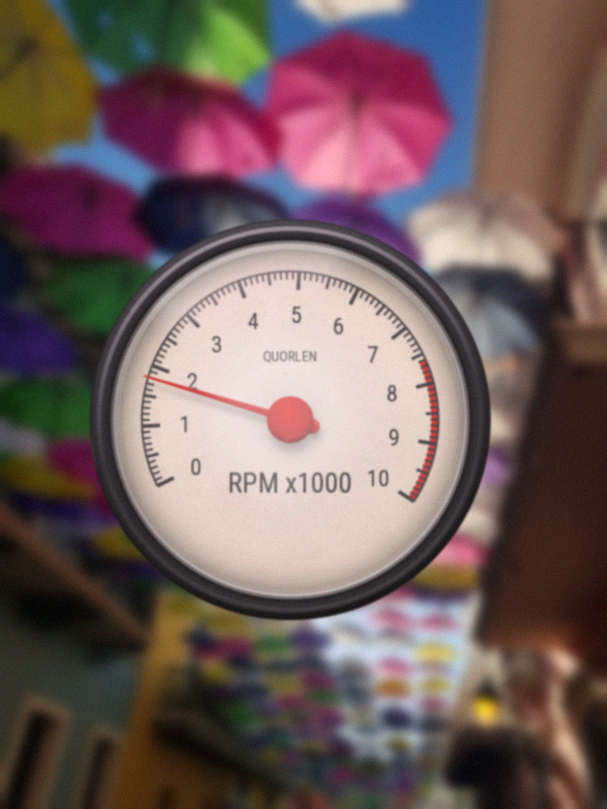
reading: rpm 1800
